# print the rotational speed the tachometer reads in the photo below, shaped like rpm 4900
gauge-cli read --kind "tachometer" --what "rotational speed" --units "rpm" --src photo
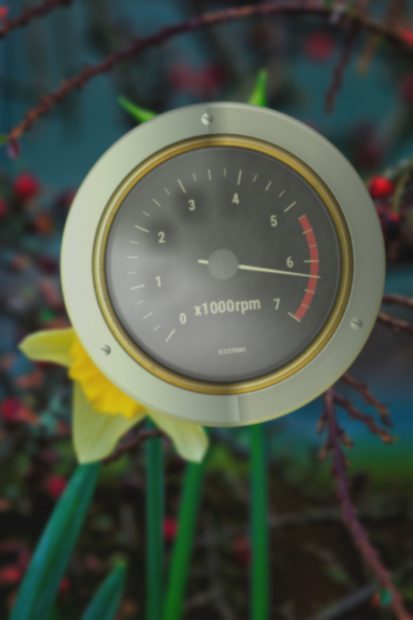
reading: rpm 6250
